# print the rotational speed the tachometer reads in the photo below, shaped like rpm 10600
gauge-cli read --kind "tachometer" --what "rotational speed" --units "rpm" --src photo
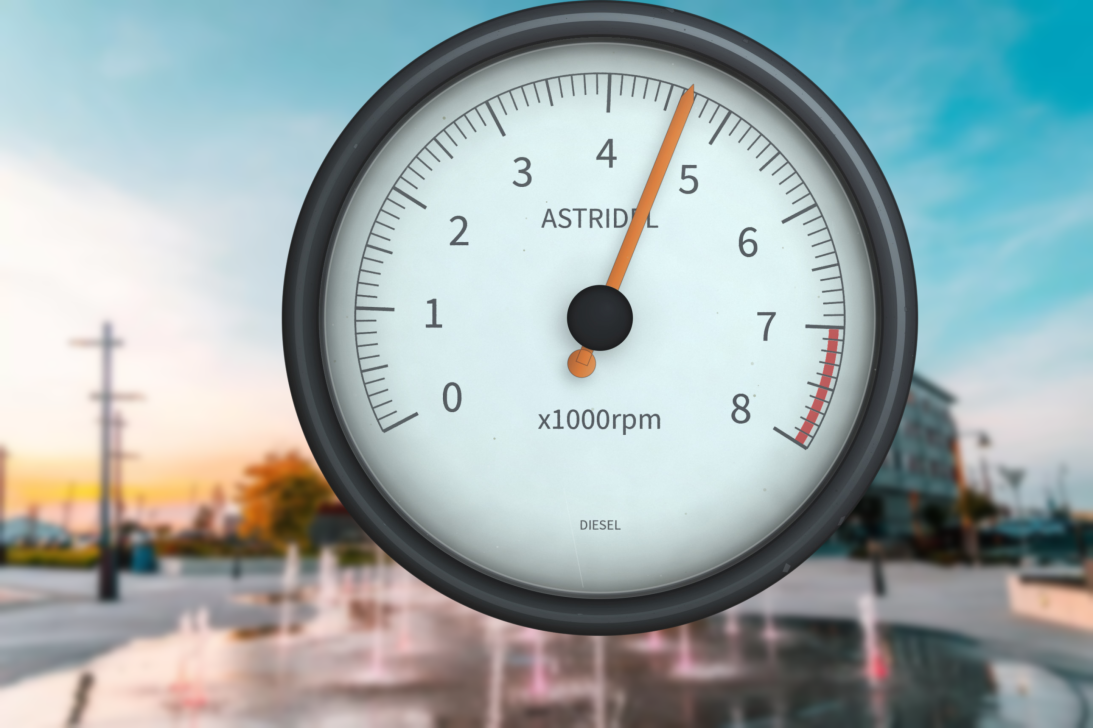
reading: rpm 4650
